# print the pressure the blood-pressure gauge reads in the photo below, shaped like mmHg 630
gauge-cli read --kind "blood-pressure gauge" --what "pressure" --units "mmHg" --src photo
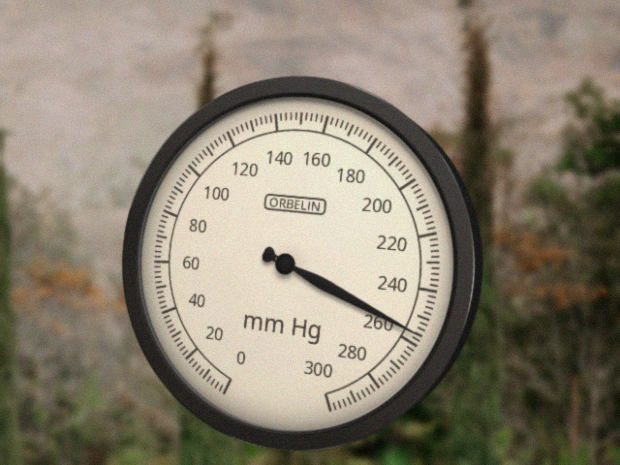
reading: mmHg 256
